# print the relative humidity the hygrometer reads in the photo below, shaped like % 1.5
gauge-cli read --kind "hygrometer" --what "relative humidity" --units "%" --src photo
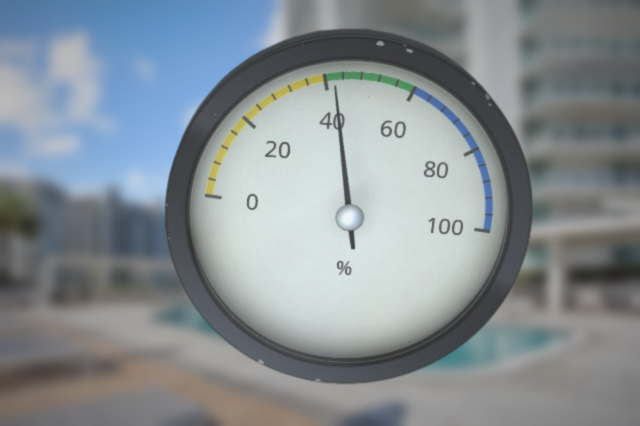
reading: % 42
